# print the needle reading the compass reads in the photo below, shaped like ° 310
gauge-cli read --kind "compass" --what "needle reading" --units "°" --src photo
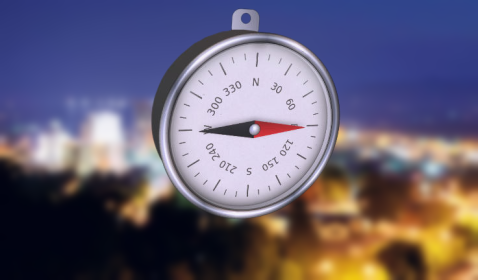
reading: ° 90
